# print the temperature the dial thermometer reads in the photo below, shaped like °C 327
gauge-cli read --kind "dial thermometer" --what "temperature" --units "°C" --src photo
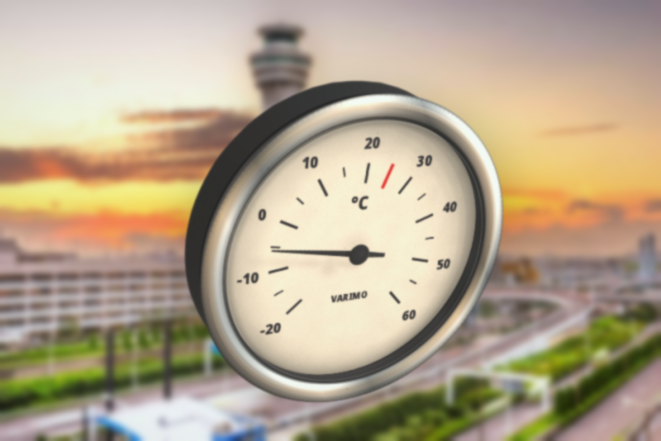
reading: °C -5
